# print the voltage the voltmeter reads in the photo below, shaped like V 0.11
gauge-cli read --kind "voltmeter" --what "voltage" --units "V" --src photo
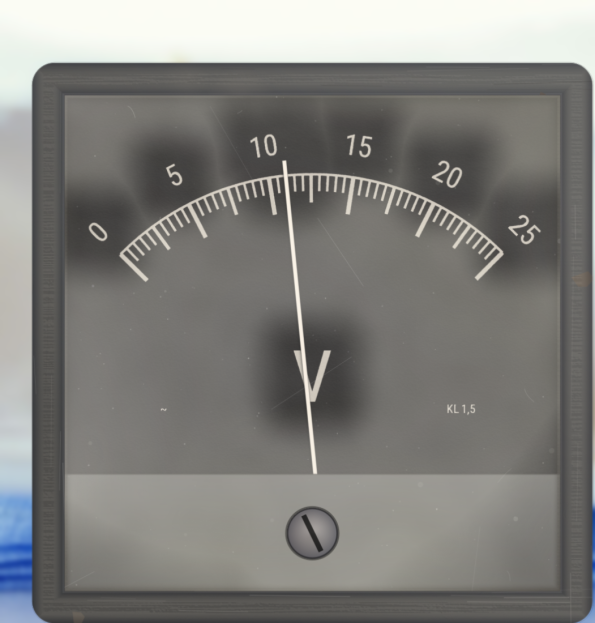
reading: V 11
